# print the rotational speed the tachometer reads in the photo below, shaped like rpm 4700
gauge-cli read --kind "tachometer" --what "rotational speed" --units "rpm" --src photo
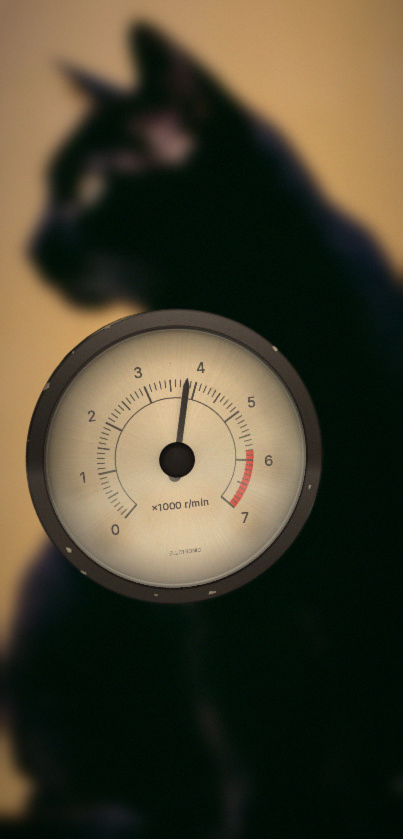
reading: rpm 3800
